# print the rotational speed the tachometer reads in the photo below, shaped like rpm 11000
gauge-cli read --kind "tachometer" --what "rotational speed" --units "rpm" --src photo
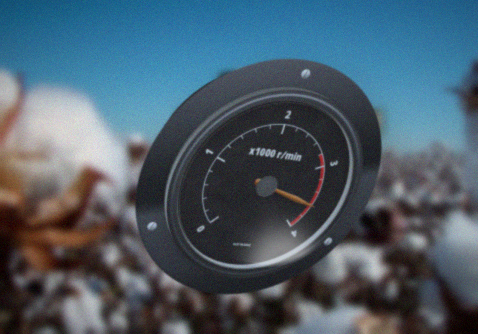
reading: rpm 3600
